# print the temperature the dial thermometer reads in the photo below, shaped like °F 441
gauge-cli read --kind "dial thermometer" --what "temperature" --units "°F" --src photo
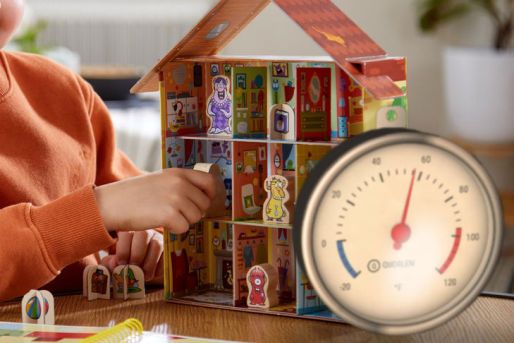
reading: °F 56
